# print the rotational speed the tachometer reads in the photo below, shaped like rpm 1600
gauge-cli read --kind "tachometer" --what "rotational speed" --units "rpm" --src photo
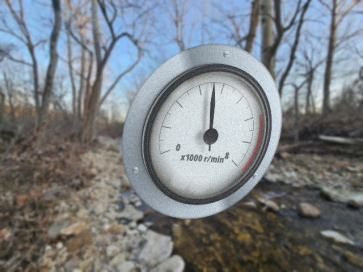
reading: rpm 3500
